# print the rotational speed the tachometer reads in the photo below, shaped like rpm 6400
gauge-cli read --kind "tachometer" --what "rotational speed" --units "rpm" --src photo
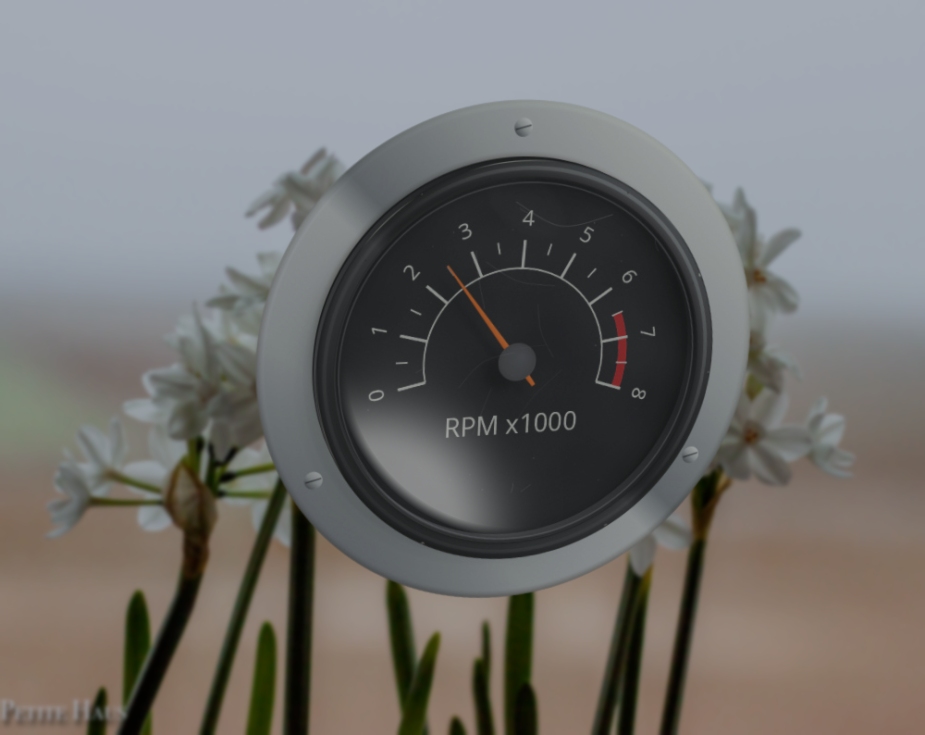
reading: rpm 2500
